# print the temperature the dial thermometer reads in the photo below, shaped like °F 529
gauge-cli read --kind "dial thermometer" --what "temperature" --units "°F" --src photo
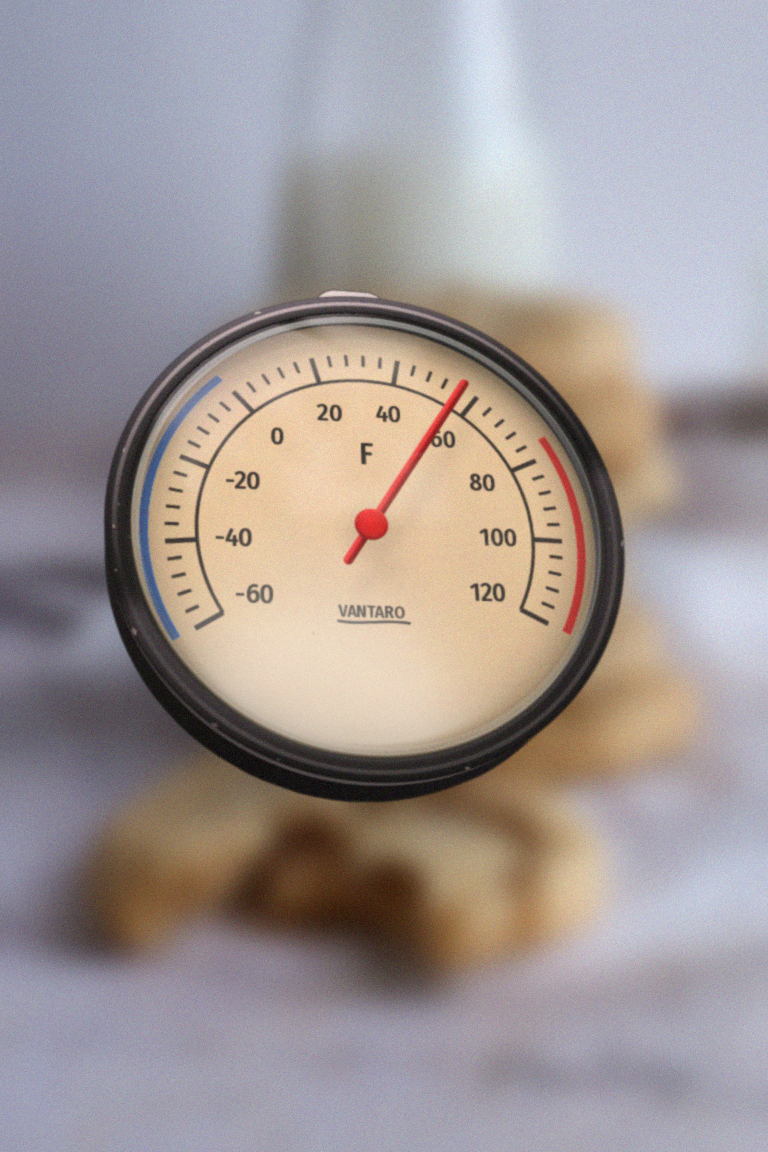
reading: °F 56
